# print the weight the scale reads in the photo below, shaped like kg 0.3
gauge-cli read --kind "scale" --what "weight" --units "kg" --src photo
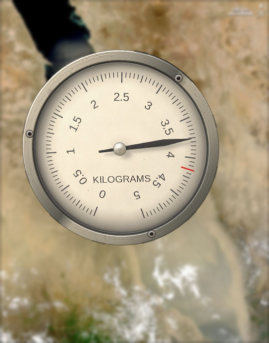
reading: kg 3.75
